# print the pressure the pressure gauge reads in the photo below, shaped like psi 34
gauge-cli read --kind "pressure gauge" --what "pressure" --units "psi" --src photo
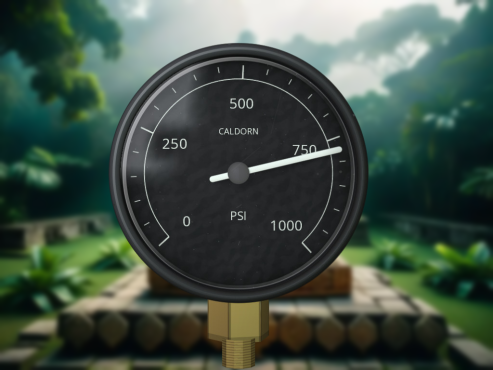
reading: psi 775
